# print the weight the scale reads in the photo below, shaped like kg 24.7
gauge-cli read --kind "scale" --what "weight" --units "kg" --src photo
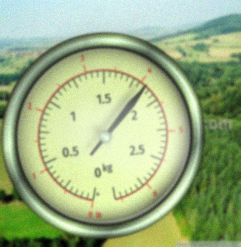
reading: kg 1.85
